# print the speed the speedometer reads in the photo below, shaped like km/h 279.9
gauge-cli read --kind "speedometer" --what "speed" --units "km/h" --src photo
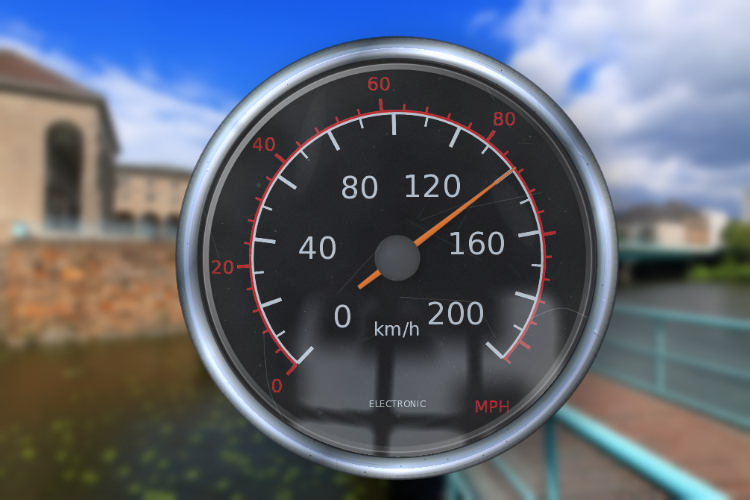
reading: km/h 140
